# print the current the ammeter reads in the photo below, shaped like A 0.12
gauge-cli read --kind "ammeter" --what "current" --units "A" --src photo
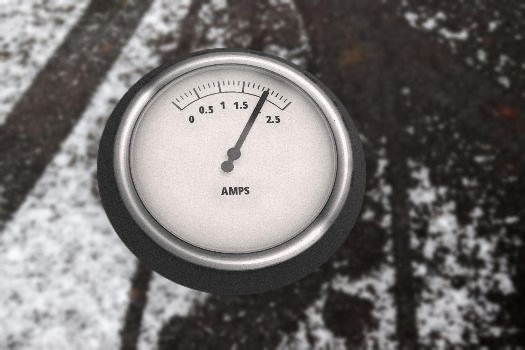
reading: A 2
